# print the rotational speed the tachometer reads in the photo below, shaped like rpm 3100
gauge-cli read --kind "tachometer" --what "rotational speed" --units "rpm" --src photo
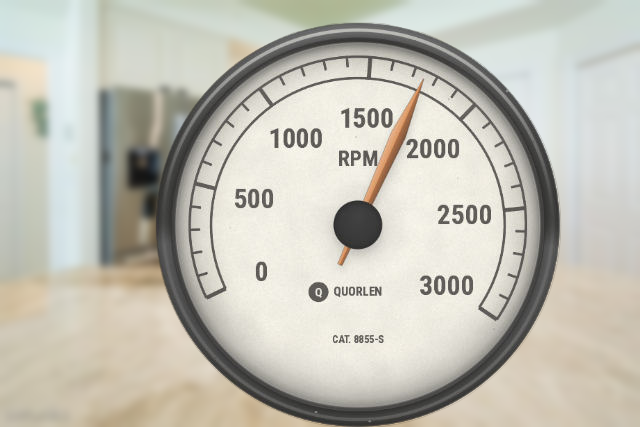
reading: rpm 1750
